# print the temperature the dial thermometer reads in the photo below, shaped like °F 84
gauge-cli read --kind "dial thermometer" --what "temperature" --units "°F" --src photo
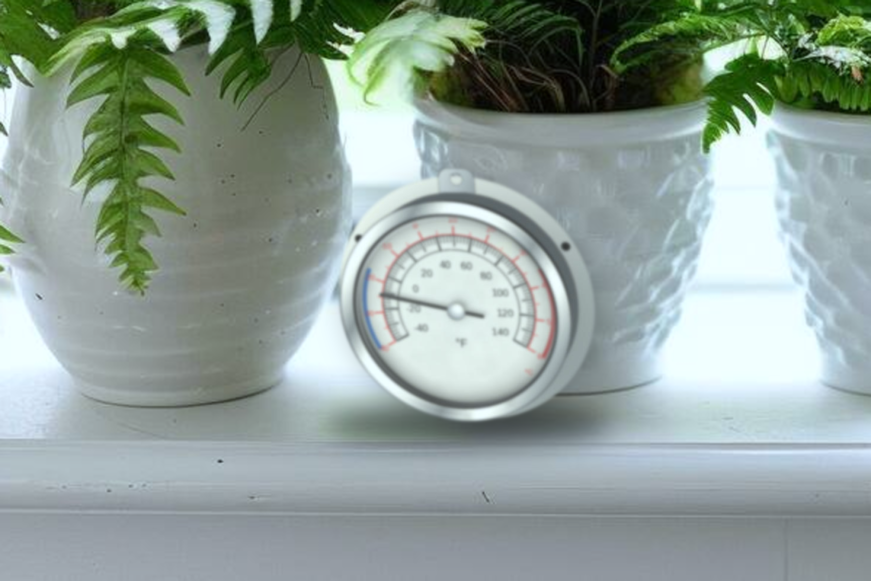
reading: °F -10
